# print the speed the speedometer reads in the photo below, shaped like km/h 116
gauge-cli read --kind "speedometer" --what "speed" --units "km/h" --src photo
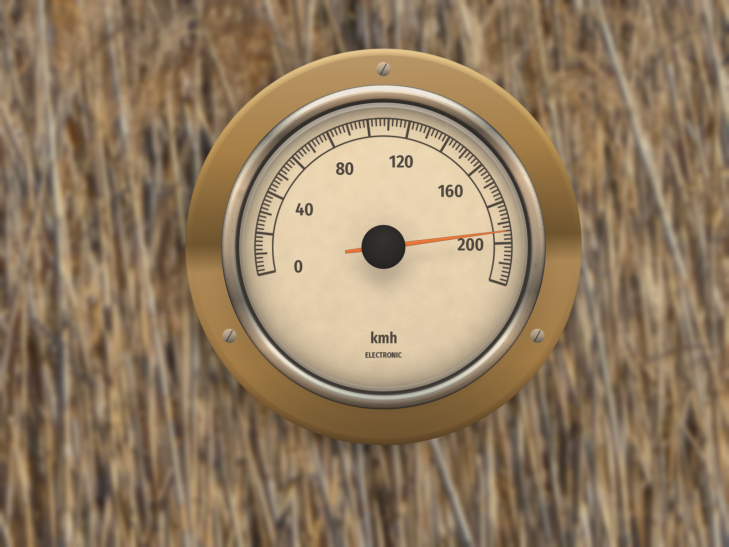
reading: km/h 194
